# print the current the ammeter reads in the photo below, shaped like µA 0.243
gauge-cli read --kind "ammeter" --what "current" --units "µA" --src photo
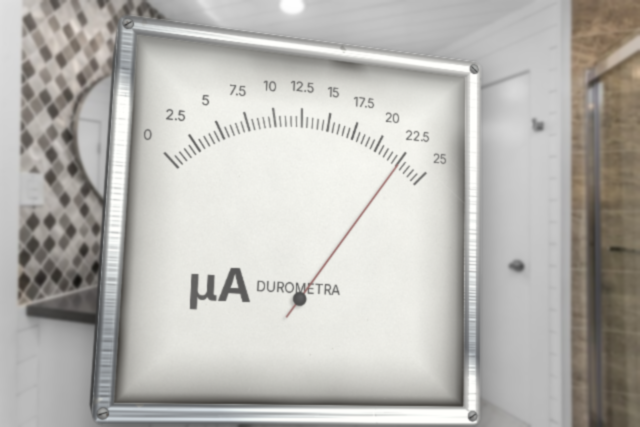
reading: µA 22.5
